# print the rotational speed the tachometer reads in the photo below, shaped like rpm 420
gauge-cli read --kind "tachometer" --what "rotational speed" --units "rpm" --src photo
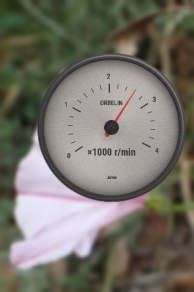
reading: rpm 2600
